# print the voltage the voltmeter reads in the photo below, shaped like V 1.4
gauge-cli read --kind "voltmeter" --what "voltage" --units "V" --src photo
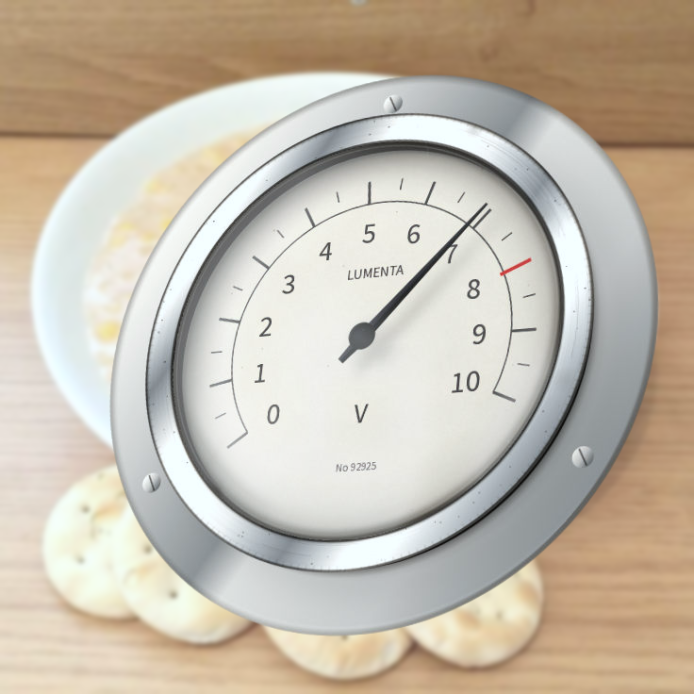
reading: V 7
